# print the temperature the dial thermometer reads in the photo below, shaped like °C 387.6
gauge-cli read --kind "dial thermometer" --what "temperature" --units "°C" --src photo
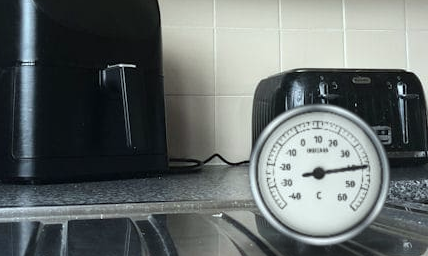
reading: °C 40
